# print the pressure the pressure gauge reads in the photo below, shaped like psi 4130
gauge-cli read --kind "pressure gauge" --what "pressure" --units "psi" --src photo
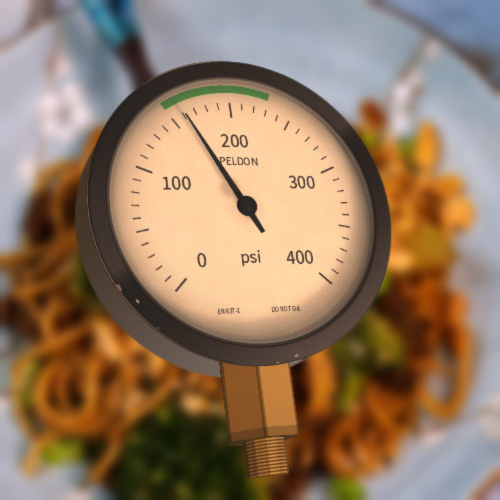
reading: psi 160
